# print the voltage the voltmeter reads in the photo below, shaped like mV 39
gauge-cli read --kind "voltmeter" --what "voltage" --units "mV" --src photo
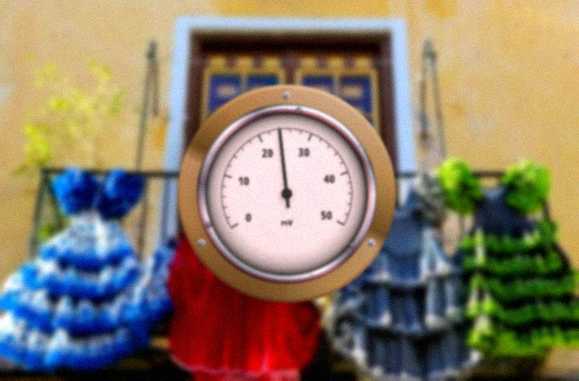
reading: mV 24
